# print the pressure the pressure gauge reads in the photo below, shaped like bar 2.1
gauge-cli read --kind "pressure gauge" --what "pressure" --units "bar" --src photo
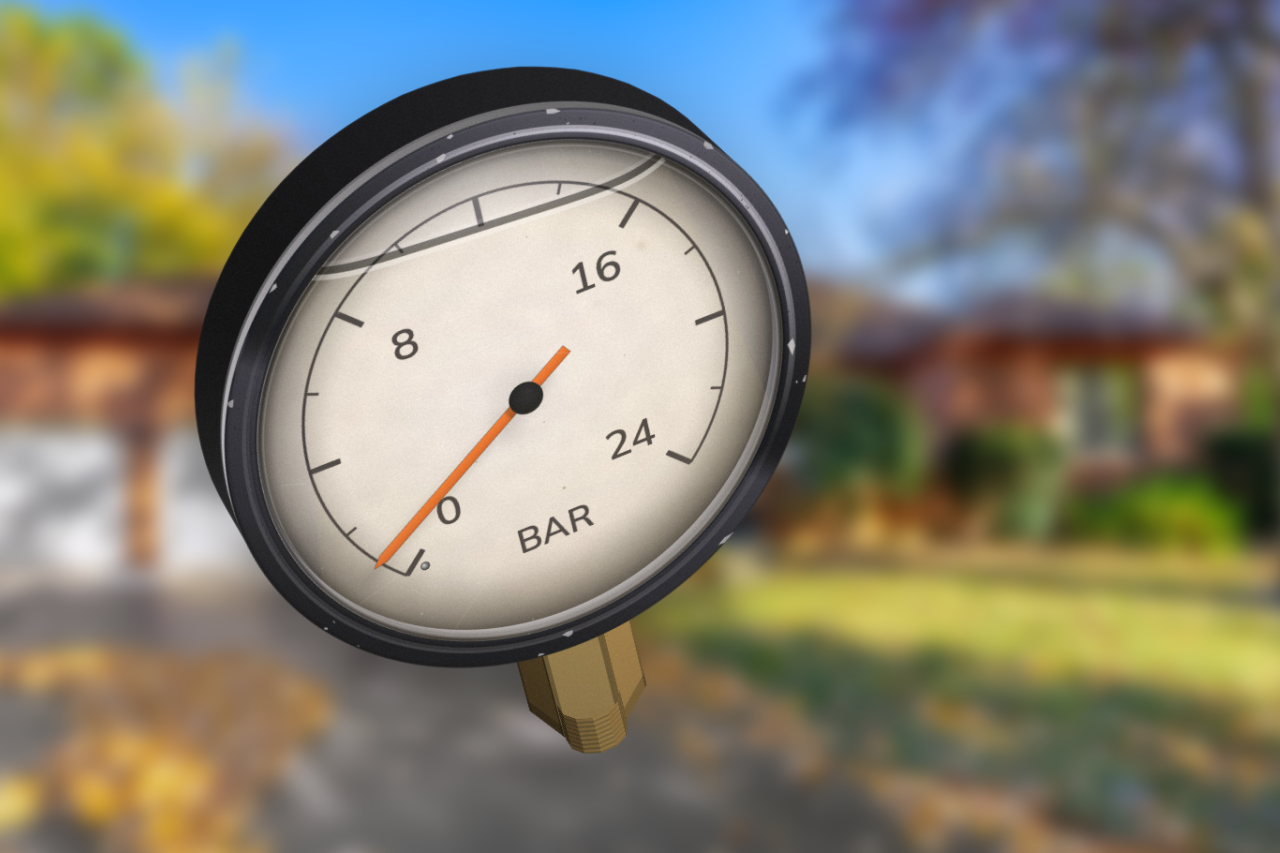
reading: bar 1
